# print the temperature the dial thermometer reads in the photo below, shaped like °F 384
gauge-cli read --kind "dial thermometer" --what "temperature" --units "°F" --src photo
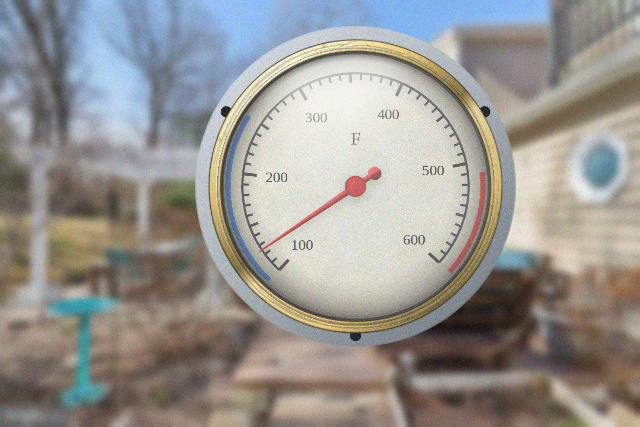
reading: °F 125
